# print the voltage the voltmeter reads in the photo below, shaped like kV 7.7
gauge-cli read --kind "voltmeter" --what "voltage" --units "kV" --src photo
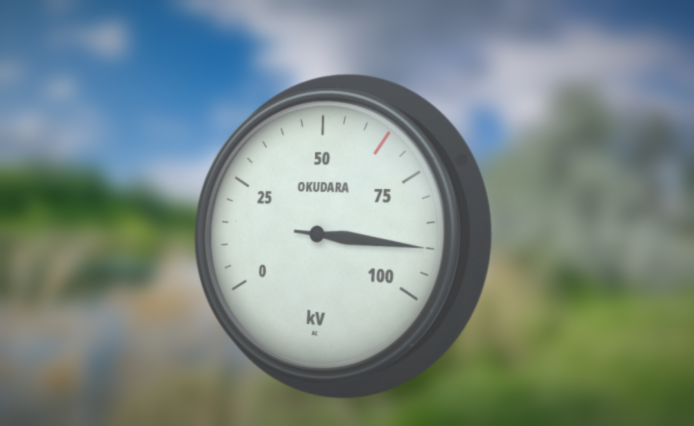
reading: kV 90
